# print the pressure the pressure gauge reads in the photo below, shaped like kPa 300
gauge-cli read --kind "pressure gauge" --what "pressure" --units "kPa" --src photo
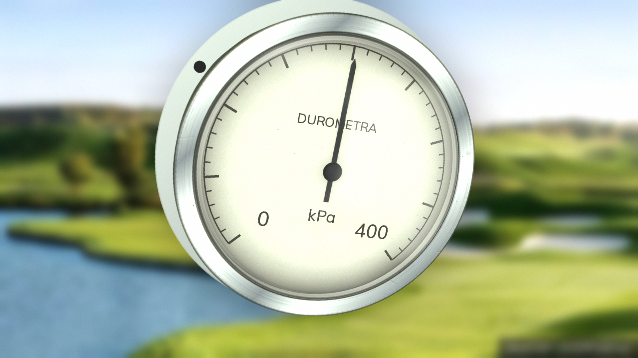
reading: kPa 200
